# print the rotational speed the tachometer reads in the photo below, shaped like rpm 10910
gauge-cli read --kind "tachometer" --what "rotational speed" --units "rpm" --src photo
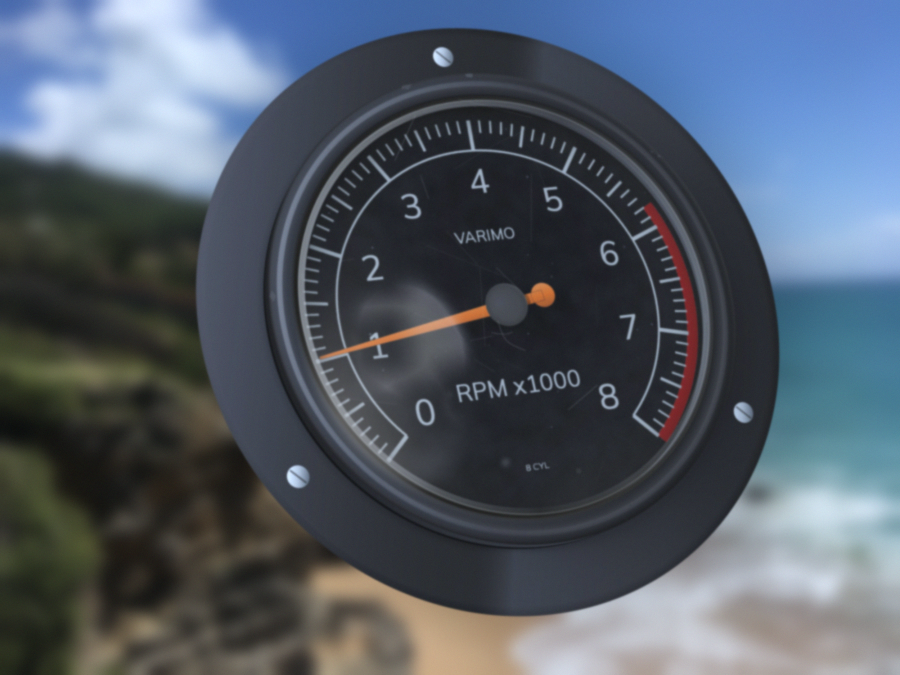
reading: rpm 1000
